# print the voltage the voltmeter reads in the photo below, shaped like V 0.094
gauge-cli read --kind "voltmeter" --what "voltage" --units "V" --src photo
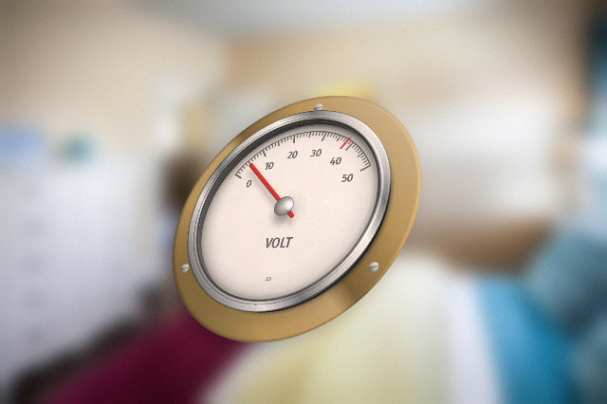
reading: V 5
